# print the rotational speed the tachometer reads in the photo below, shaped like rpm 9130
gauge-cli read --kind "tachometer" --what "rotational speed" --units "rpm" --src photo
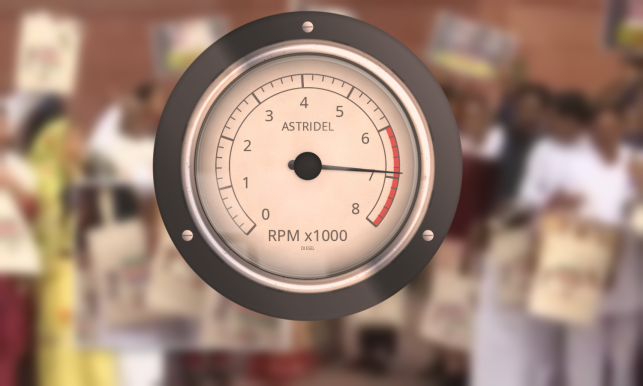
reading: rpm 6900
